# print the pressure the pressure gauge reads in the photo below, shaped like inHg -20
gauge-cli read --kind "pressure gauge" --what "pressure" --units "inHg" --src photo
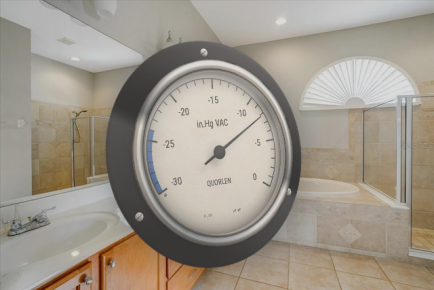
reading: inHg -8
